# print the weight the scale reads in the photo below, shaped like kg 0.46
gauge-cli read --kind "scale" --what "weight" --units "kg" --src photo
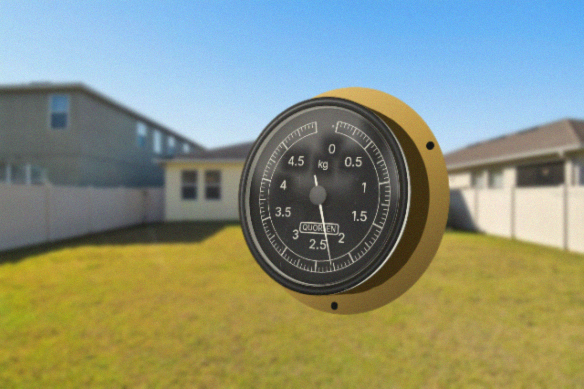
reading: kg 2.25
